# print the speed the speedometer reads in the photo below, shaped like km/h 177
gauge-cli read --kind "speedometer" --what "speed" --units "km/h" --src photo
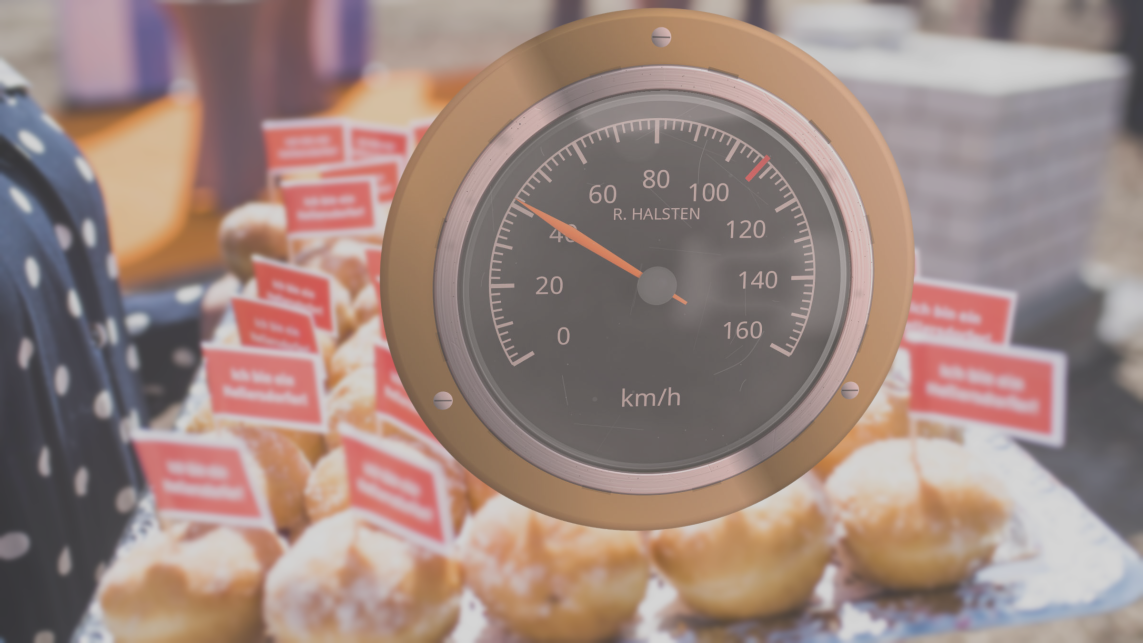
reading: km/h 42
